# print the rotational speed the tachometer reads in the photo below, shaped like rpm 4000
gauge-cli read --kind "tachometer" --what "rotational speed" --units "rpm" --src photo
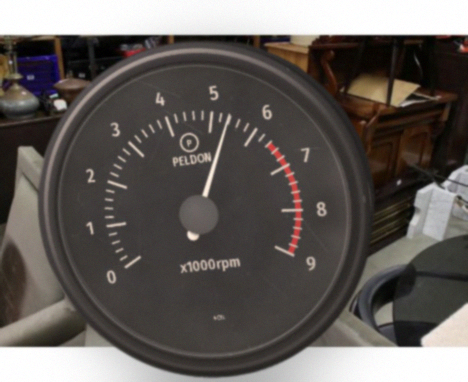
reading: rpm 5400
